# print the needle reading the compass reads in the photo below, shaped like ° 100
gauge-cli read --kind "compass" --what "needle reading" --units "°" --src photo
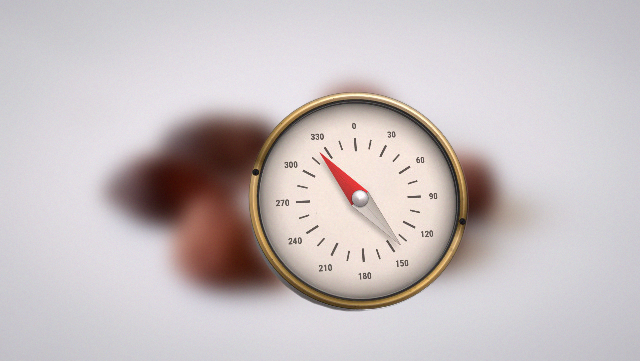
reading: ° 322.5
